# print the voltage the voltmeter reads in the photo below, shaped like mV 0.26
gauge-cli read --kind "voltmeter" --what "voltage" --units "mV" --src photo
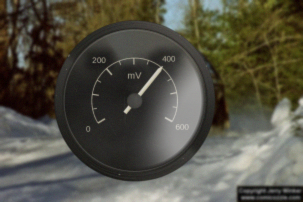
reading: mV 400
